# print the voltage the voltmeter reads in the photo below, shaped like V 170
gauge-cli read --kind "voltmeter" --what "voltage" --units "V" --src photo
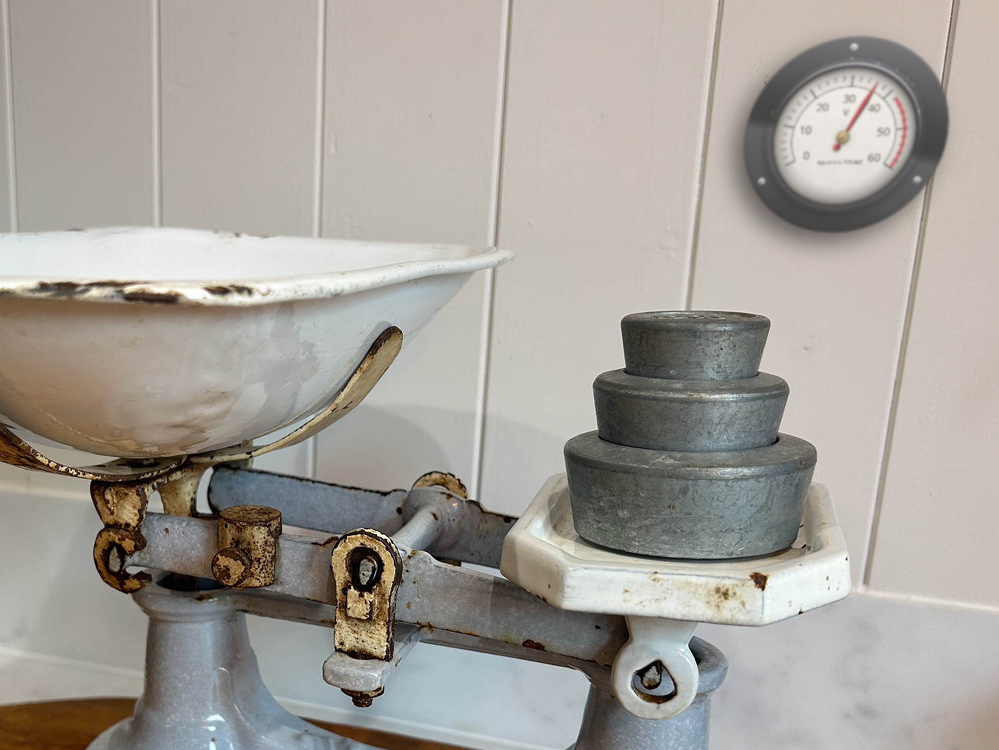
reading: V 36
